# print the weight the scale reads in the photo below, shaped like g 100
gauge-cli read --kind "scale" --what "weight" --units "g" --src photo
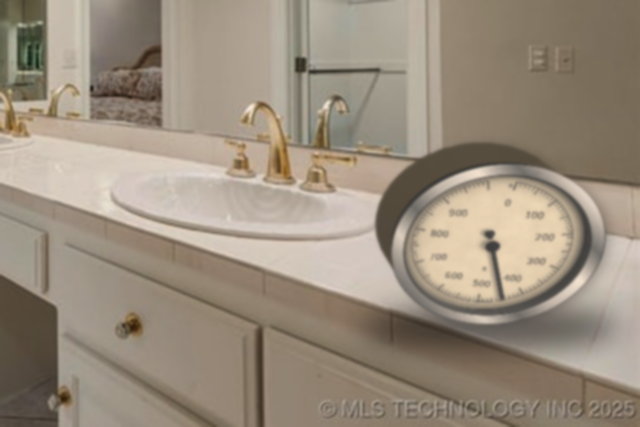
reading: g 450
